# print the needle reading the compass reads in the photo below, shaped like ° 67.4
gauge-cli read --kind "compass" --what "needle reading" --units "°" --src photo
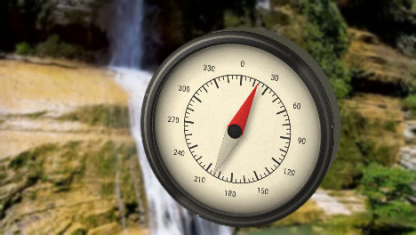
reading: ° 20
